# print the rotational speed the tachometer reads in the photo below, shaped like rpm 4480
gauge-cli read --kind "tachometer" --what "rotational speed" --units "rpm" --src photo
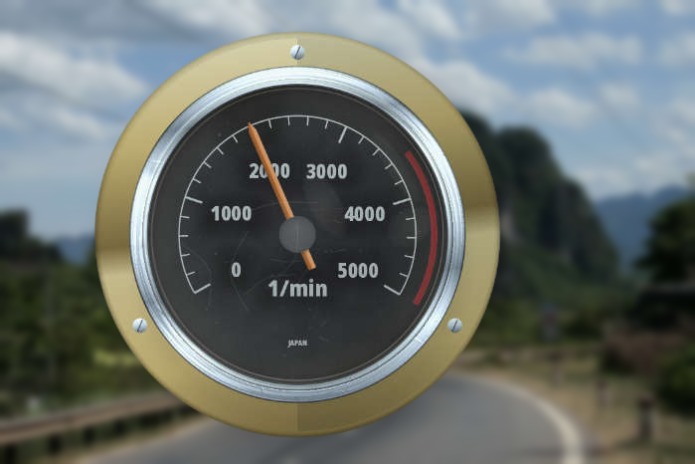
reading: rpm 2000
